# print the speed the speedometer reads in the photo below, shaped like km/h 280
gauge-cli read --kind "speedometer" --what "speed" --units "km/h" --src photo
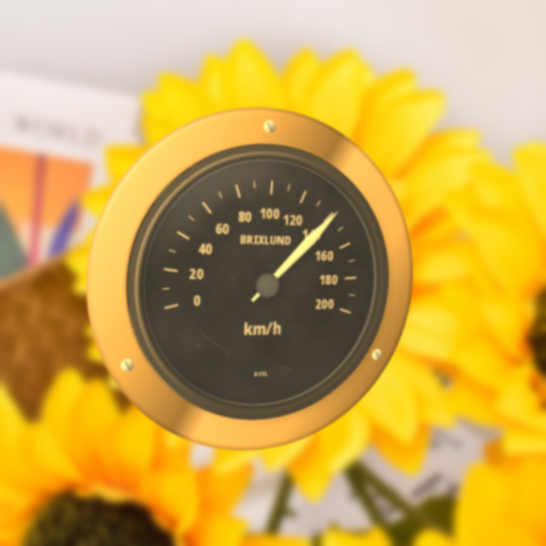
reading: km/h 140
